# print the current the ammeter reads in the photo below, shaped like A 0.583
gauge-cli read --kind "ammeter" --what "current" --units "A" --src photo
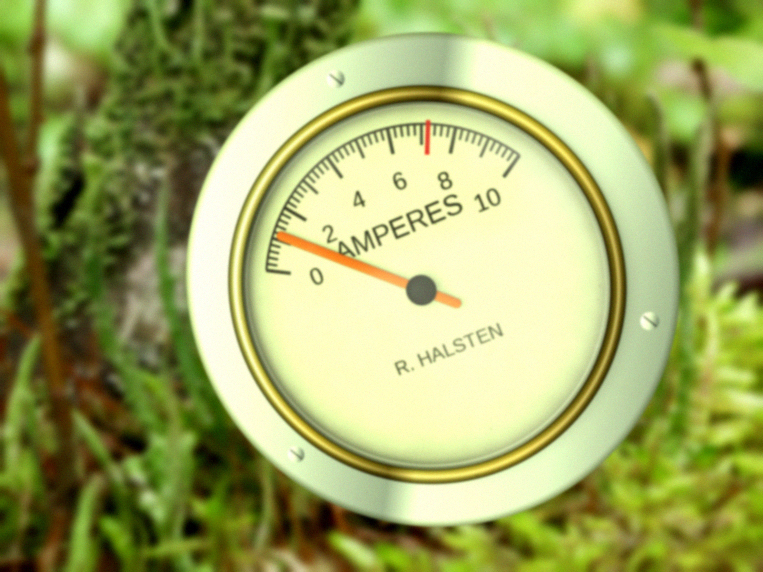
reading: A 1.2
